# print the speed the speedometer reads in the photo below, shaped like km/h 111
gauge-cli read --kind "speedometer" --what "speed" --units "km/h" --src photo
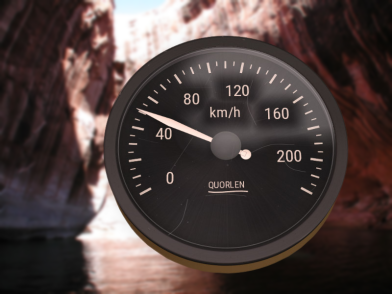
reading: km/h 50
